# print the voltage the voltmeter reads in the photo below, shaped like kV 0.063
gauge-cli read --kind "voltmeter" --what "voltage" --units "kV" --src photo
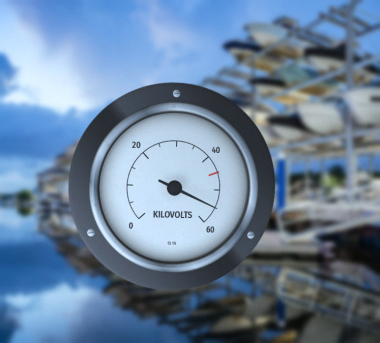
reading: kV 55
